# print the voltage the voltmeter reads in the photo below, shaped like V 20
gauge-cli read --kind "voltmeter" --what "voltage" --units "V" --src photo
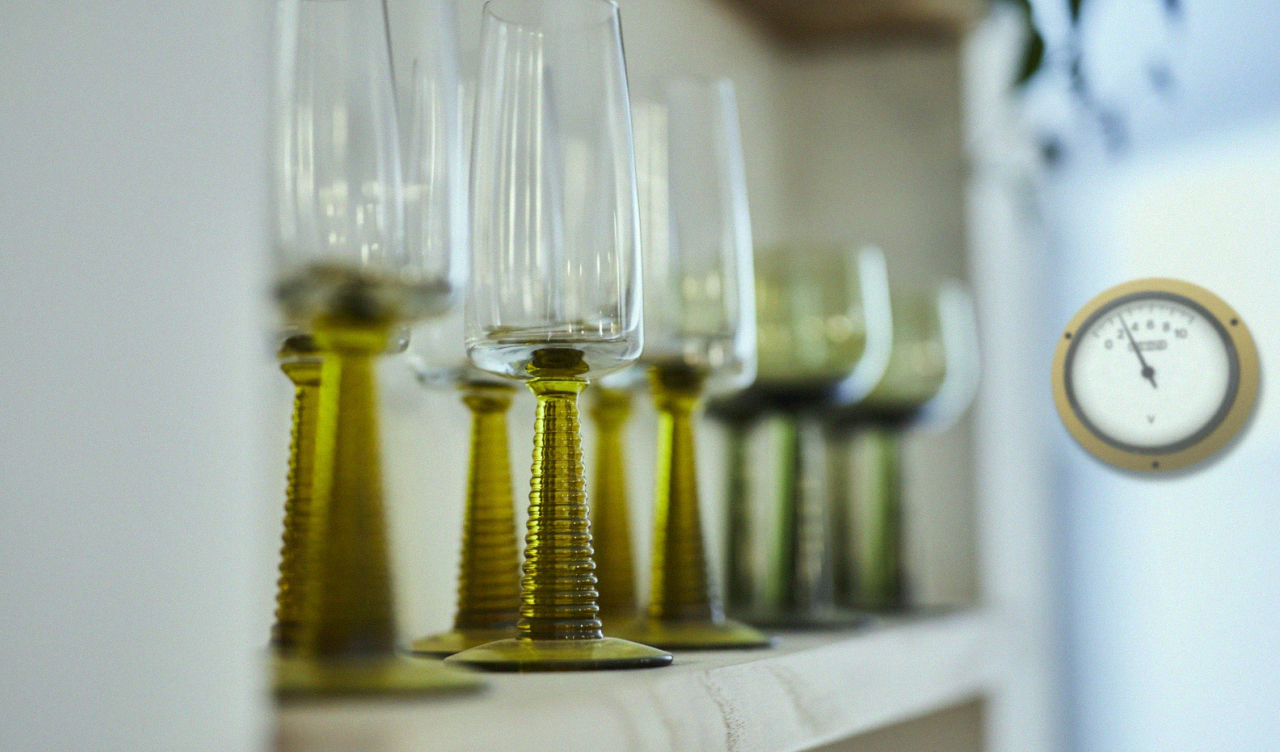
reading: V 3
